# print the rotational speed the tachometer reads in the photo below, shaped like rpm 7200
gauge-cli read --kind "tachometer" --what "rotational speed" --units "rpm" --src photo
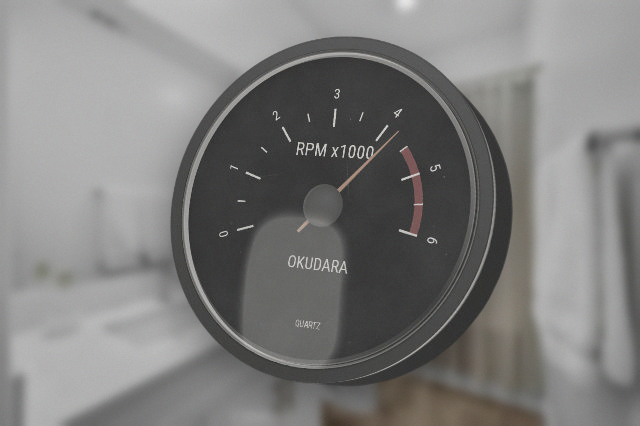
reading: rpm 4250
